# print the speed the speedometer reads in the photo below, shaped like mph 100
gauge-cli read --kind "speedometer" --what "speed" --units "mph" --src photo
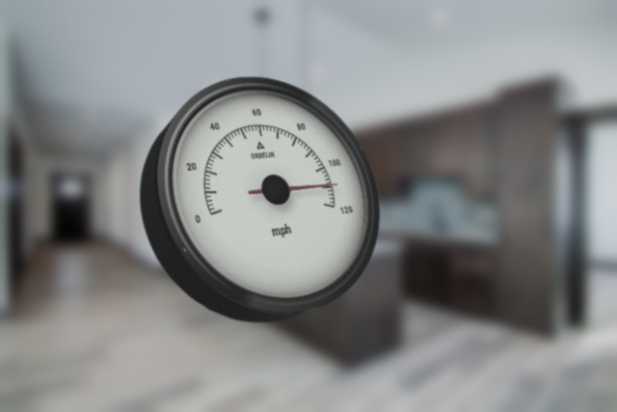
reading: mph 110
